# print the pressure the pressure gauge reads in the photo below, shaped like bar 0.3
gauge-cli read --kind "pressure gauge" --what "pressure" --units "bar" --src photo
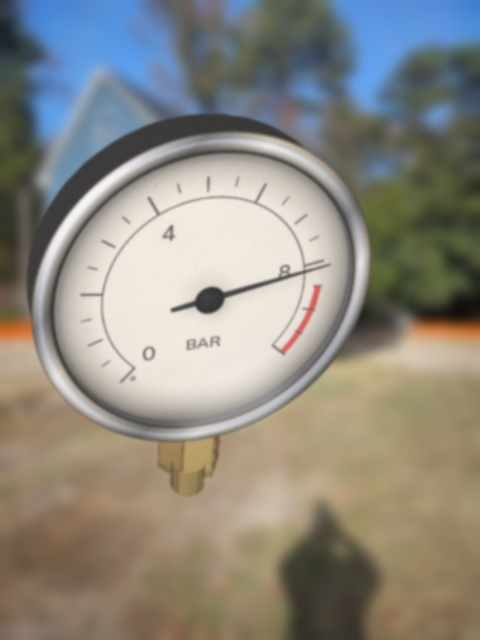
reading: bar 8
